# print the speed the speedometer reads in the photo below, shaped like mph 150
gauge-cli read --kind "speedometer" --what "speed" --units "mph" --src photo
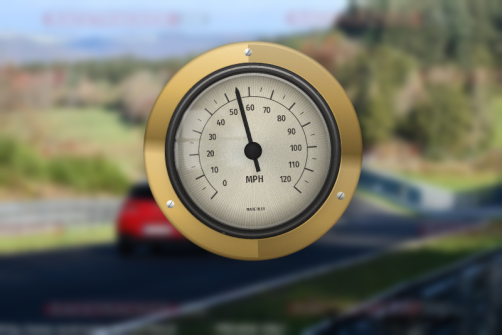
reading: mph 55
